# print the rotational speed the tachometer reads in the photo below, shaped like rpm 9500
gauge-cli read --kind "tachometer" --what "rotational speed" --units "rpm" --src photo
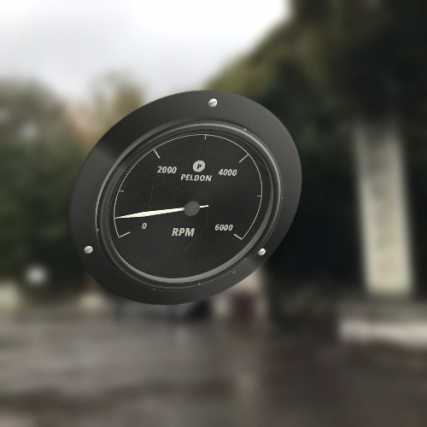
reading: rpm 500
